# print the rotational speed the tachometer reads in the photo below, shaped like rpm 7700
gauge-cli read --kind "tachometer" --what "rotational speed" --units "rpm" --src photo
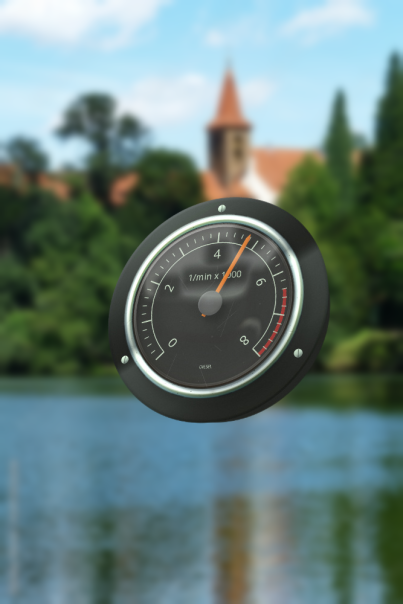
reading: rpm 4800
